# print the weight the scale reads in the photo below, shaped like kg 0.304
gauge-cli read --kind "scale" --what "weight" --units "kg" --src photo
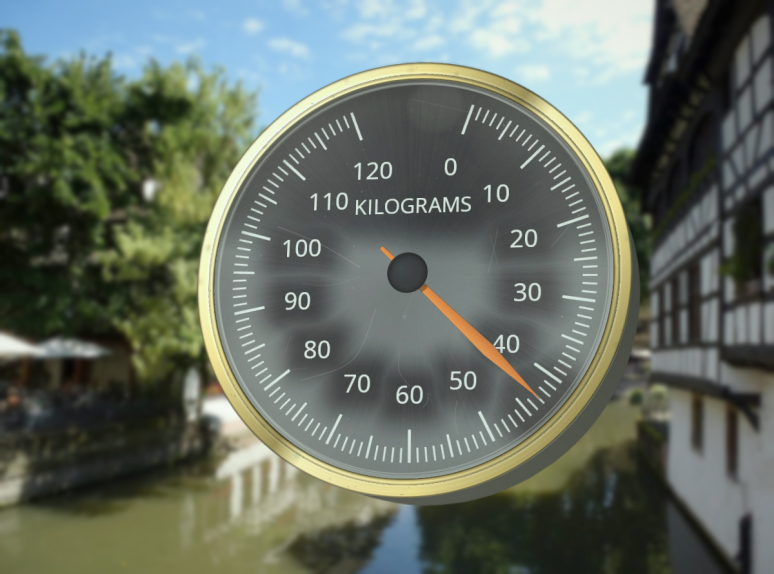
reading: kg 43
